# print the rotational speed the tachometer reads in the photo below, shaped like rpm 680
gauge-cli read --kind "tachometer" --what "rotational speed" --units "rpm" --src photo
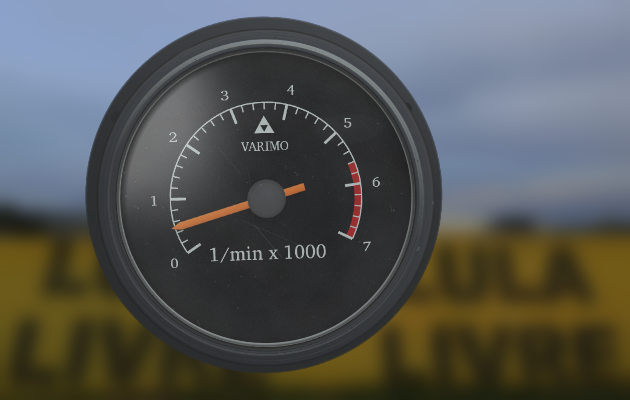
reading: rpm 500
